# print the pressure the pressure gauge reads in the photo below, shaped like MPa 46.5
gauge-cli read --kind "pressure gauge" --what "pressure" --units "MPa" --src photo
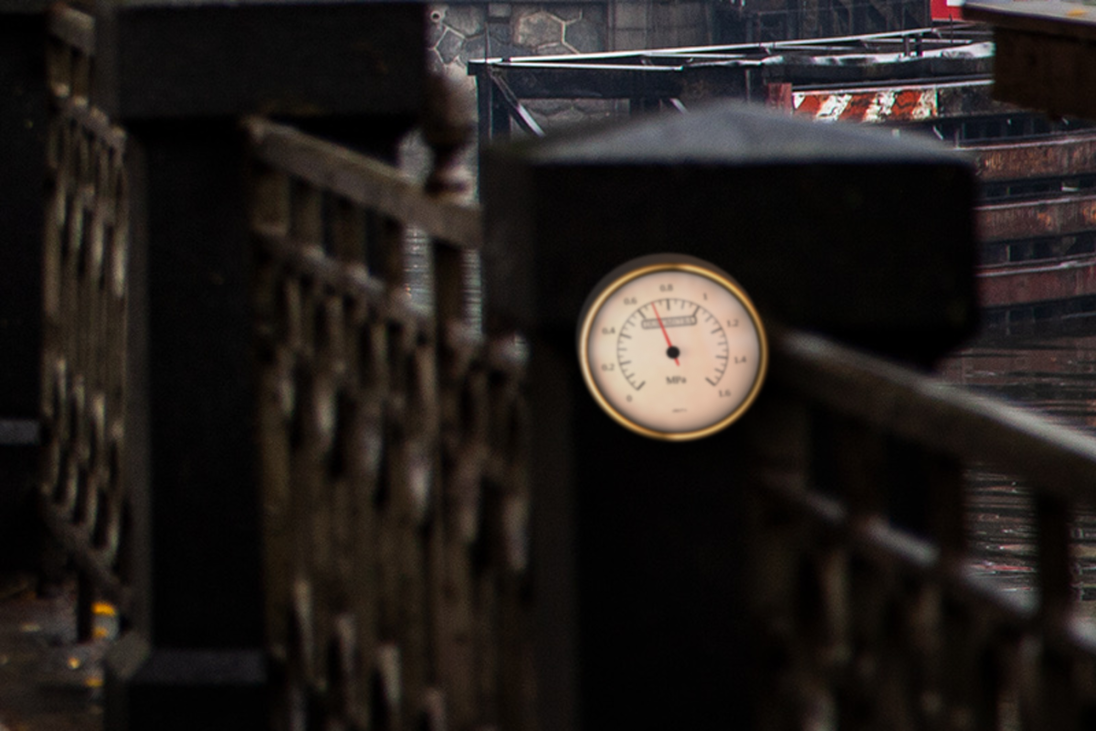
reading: MPa 0.7
